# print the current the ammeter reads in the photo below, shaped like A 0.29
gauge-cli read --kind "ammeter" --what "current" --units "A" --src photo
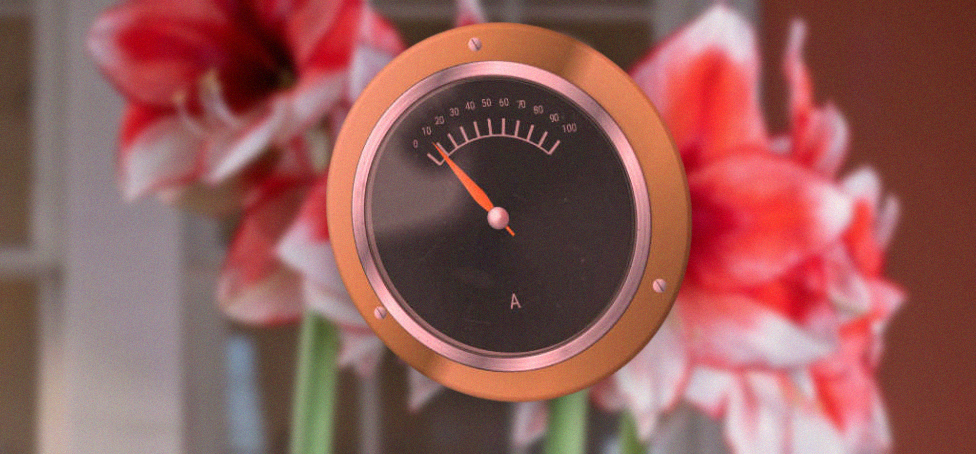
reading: A 10
